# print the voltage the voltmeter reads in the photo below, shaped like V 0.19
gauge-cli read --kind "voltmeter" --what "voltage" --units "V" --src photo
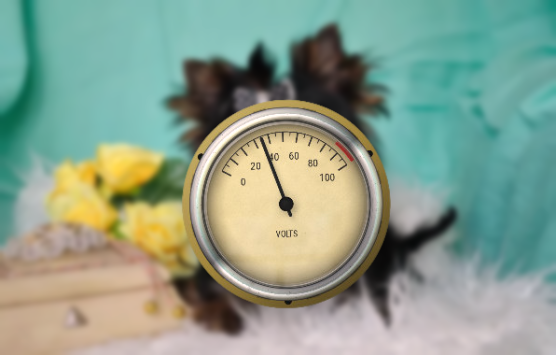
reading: V 35
